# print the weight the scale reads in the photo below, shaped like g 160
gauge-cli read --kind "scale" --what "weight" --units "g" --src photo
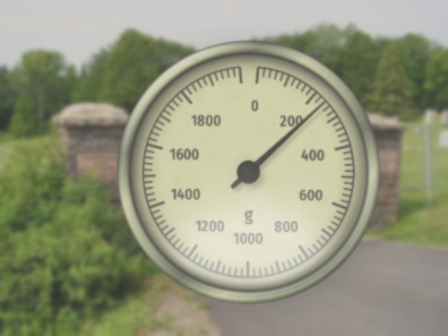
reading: g 240
